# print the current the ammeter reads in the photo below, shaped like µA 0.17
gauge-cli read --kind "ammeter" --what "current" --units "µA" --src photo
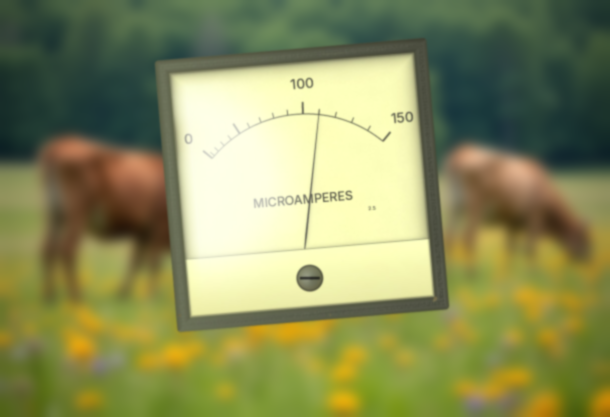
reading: µA 110
